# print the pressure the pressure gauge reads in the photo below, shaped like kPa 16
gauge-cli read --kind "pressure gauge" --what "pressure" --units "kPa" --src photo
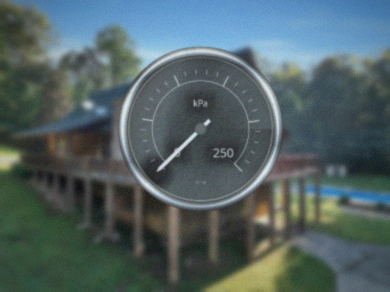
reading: kPa 0
